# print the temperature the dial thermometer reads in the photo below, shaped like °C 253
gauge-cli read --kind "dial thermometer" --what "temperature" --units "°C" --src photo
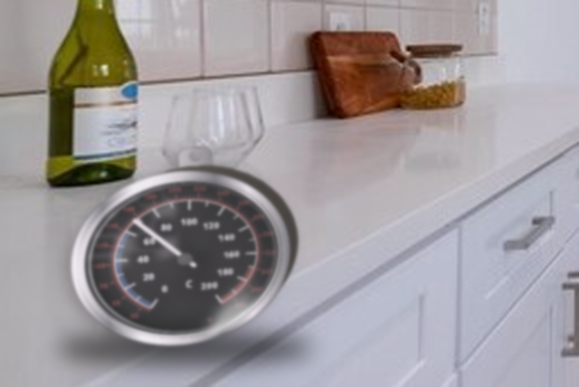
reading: °C 70
